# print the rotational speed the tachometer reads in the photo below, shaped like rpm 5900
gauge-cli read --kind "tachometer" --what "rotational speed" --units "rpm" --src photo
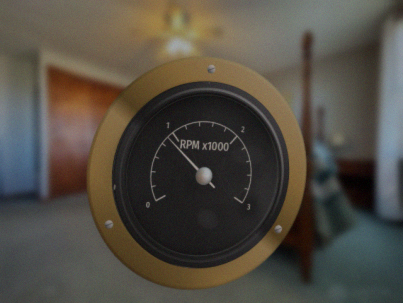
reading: rpm 900
